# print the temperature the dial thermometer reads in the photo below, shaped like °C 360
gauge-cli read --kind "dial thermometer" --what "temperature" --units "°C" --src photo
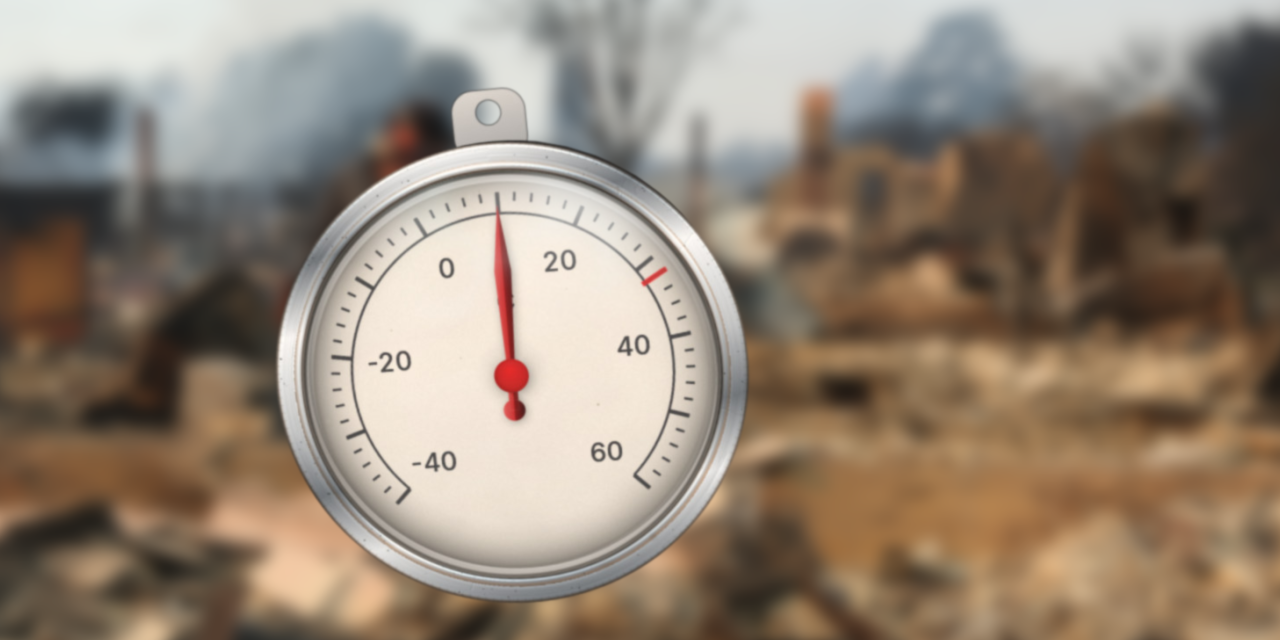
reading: °C 10
